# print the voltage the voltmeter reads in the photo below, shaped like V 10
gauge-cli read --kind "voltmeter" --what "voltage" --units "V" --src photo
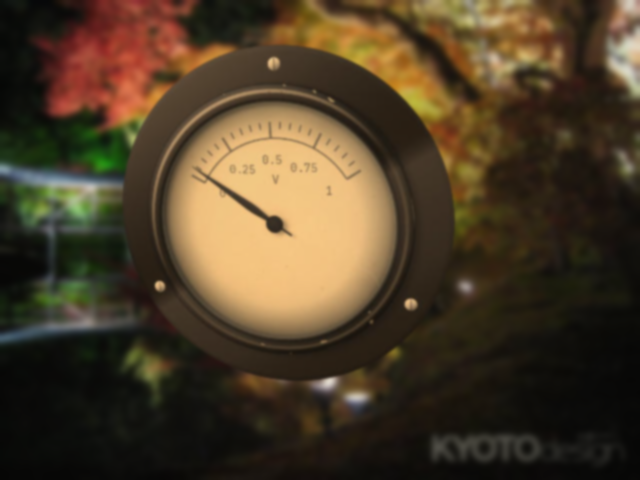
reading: V 0.05
